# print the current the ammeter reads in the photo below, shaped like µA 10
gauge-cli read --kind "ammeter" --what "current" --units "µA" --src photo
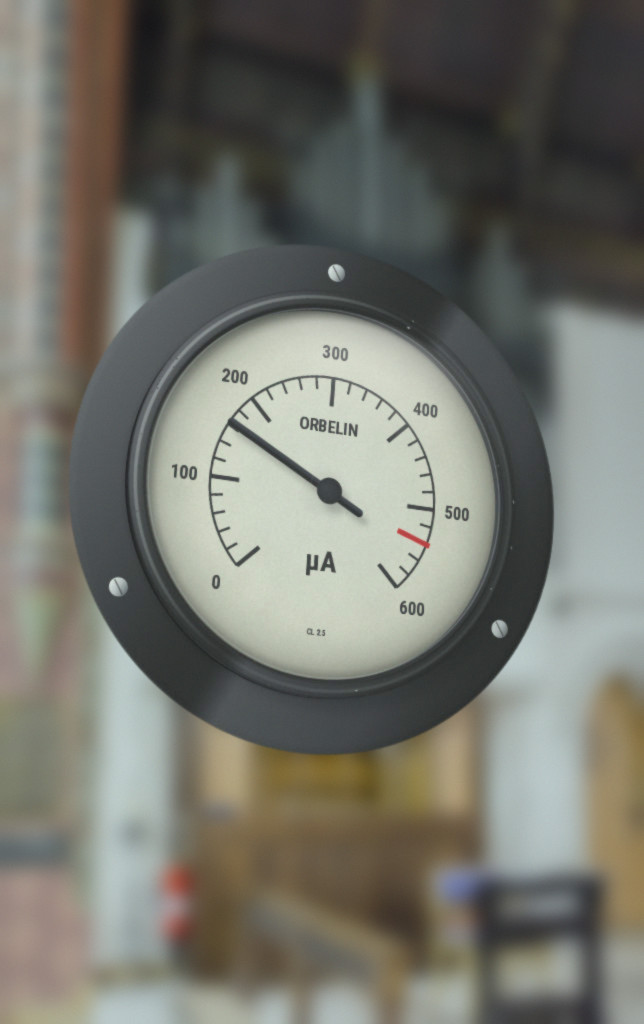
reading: µA 160
